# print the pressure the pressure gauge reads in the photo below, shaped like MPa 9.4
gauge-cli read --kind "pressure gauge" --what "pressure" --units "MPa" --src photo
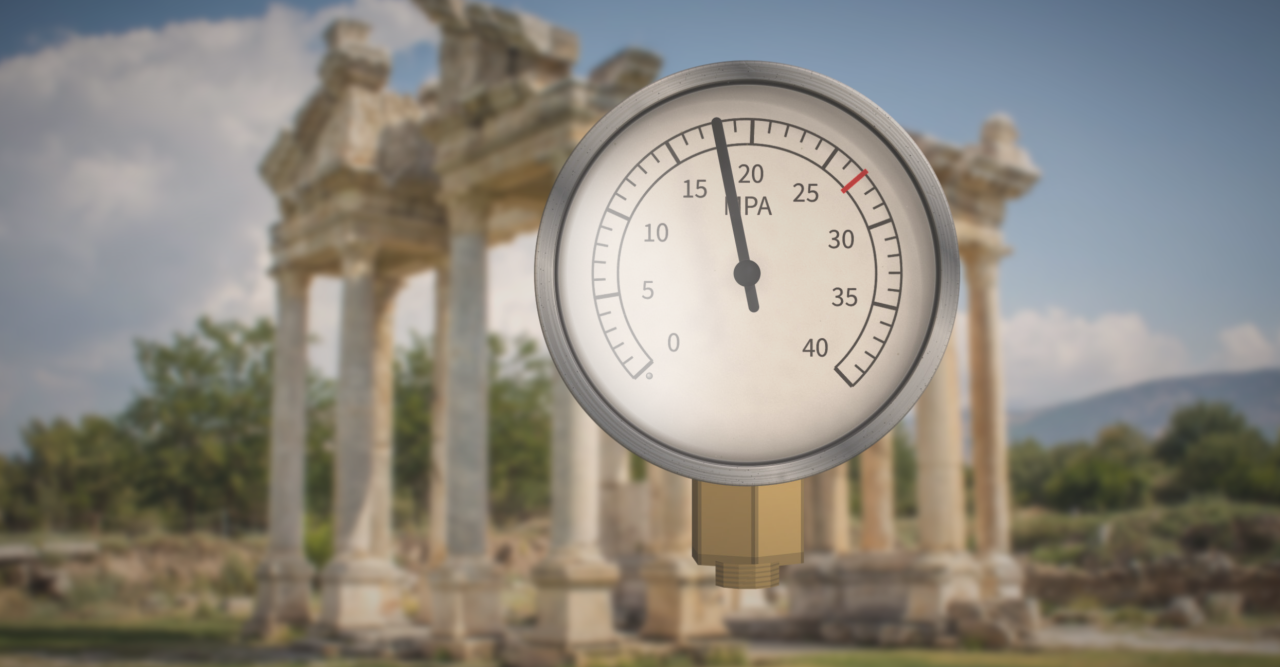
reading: MPa 18
